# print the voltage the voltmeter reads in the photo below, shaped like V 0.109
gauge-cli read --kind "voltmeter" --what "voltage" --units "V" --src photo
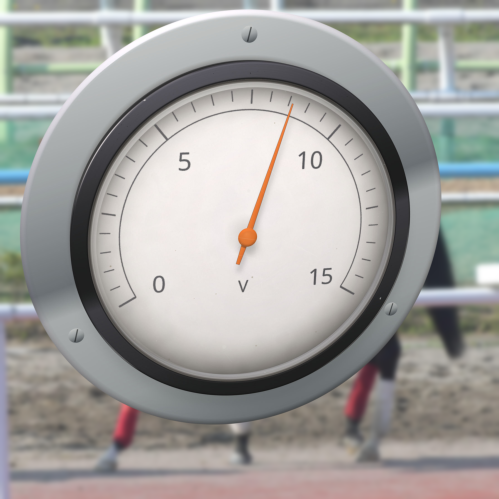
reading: V 8.5
